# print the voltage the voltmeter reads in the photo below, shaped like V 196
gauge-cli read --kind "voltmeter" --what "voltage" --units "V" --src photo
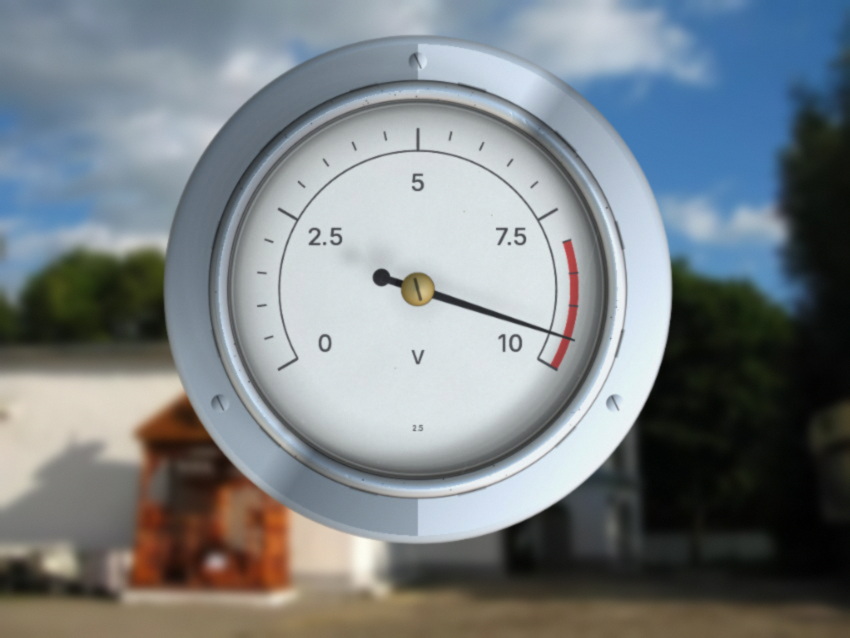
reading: V 9.5
